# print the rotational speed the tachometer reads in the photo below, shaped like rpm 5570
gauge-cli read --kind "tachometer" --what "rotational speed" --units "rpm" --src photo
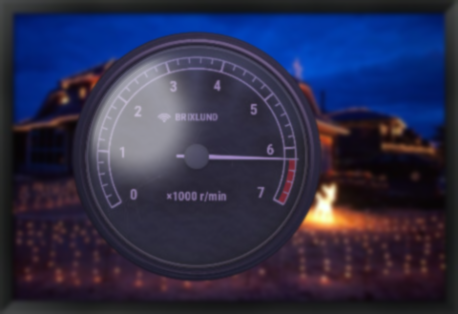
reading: rpm 6200
